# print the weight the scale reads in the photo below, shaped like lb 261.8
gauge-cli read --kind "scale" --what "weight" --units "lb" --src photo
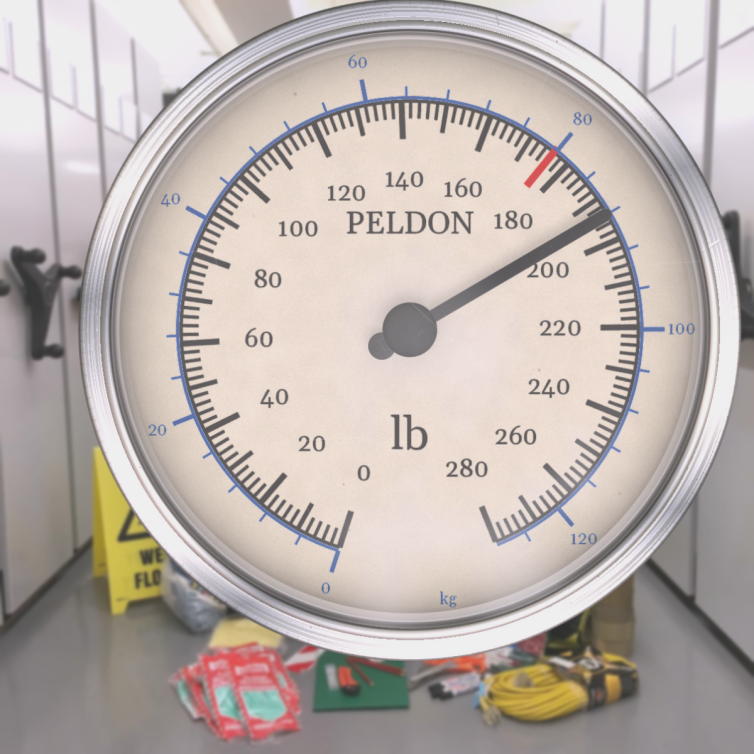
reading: lb 194
